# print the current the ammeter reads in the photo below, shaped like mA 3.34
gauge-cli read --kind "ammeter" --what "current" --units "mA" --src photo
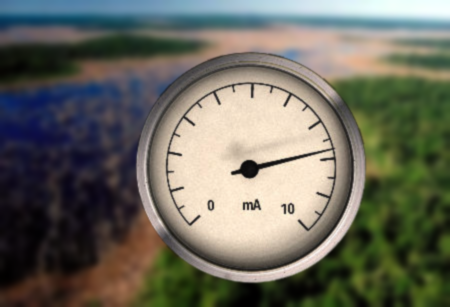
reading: mA 7.75
